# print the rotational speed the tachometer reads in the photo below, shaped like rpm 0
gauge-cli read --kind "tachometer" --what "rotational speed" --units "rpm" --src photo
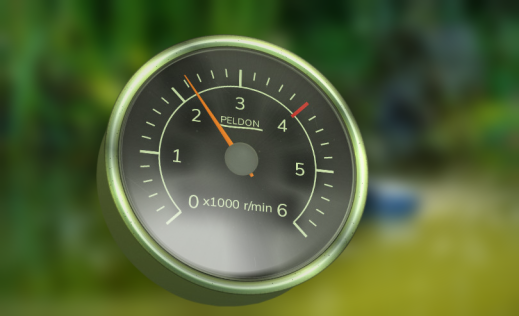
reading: rpm 2200
